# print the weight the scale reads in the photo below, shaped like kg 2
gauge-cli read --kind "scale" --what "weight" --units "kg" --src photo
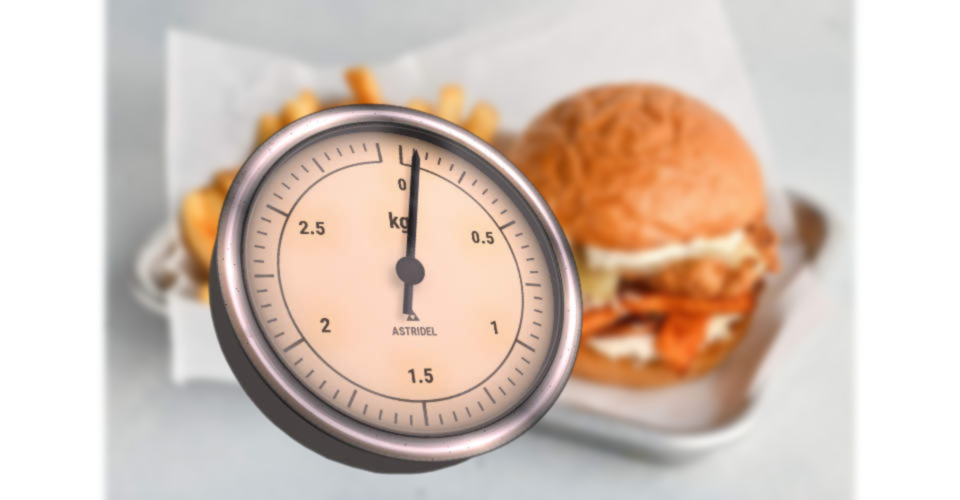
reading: kg 0.05
